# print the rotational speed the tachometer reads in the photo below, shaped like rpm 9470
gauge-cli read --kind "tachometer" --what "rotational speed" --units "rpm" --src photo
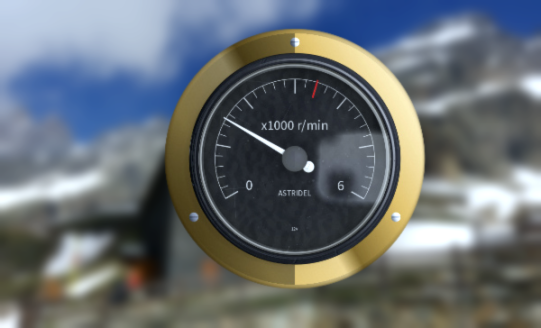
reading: rpm 1500
